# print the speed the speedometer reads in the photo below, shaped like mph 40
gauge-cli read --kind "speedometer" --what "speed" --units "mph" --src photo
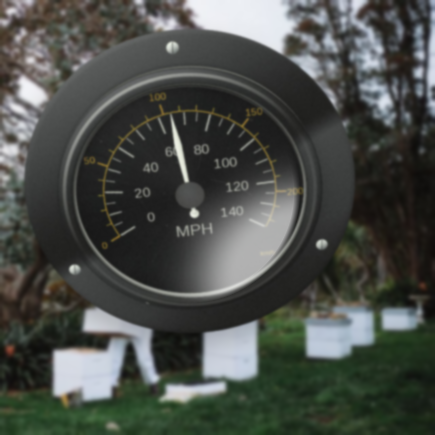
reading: mph 65
